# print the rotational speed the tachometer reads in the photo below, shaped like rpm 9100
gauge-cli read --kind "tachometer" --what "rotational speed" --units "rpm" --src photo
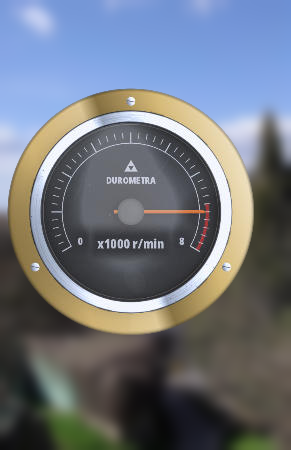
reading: rpm 7000
